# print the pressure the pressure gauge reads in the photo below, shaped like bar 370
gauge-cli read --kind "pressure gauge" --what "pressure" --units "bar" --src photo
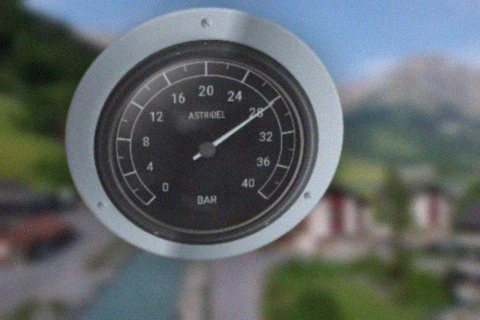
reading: bar 28
